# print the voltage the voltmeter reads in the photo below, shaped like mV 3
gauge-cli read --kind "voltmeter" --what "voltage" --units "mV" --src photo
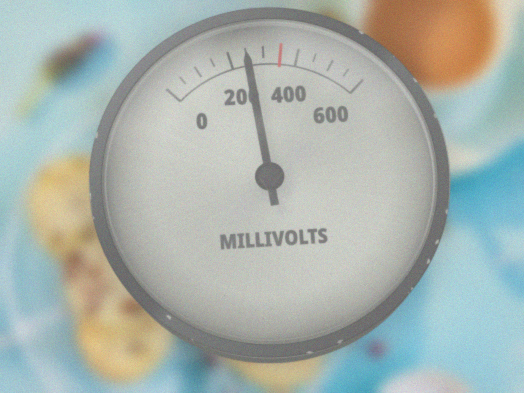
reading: mV 250
